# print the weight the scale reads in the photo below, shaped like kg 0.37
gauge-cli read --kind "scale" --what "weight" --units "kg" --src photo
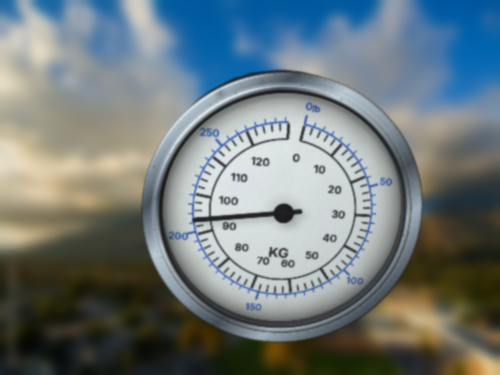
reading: kg 94
